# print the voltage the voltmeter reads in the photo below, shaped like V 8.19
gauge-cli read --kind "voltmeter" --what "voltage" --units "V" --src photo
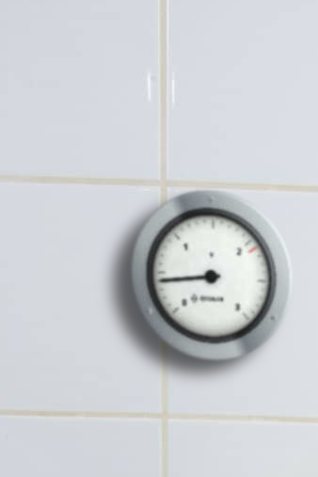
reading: V 0.4
